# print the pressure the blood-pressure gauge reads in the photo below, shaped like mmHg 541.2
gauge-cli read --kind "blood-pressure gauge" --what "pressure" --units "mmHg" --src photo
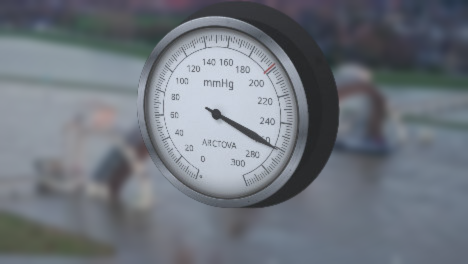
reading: mmHg 260
